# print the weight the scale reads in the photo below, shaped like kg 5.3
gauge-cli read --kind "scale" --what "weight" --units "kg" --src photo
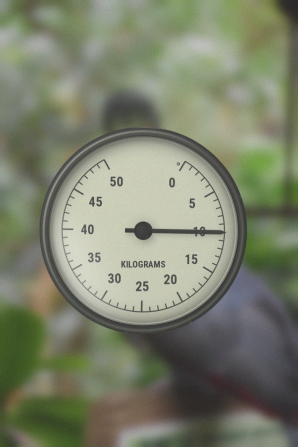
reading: kg 10
